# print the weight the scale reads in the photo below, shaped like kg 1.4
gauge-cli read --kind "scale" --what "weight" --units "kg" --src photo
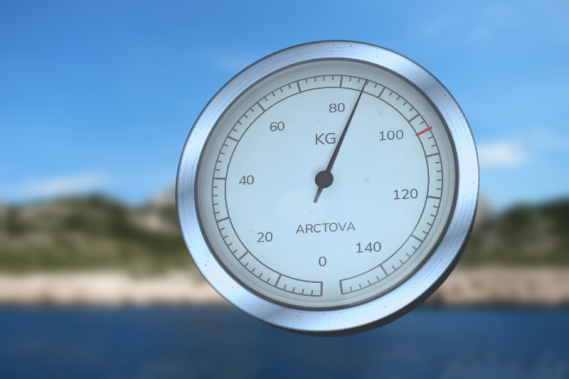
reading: kg 86
